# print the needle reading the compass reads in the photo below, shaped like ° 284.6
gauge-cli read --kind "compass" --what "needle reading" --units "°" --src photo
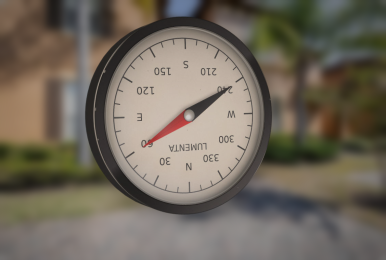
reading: ° 60
